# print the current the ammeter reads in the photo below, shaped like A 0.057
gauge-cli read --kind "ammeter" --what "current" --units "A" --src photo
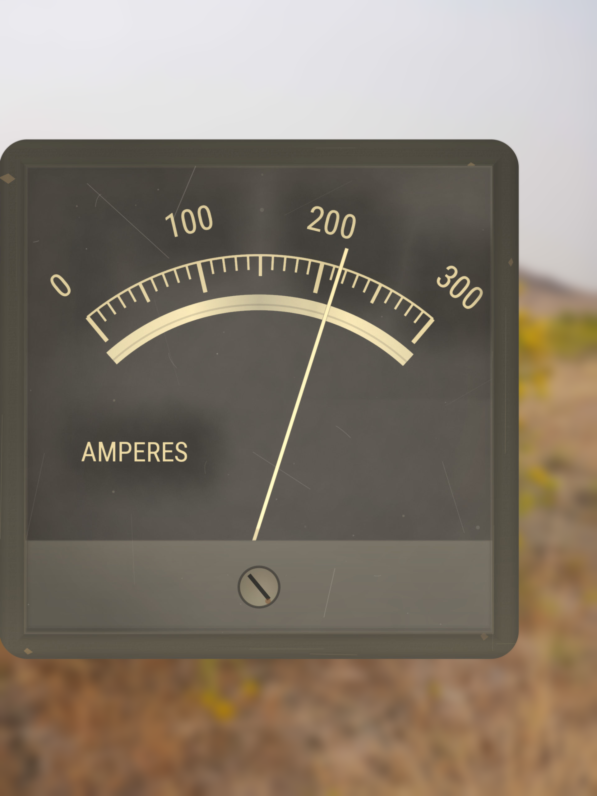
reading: A 215
